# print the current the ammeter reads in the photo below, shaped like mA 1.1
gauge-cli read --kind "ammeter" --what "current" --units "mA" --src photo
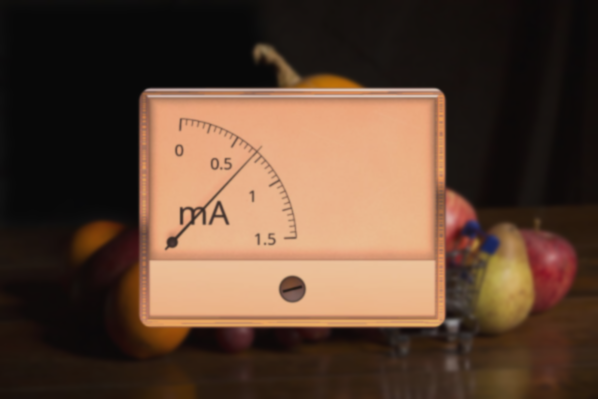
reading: mA 0.7
